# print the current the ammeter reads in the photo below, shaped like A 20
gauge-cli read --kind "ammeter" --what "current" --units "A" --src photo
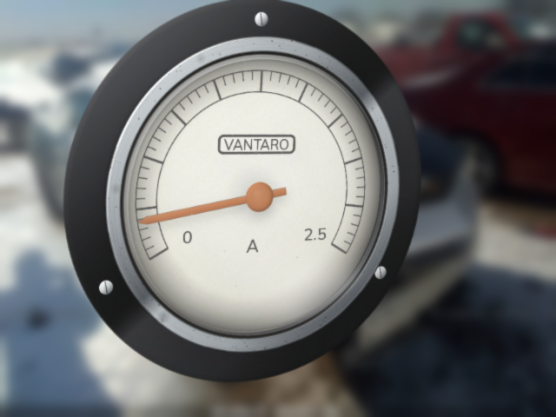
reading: A 0.2
